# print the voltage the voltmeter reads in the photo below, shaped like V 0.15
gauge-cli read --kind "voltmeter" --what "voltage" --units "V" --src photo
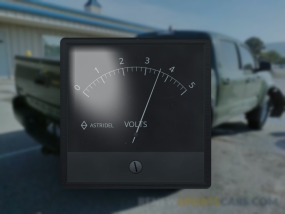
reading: V 3.6
